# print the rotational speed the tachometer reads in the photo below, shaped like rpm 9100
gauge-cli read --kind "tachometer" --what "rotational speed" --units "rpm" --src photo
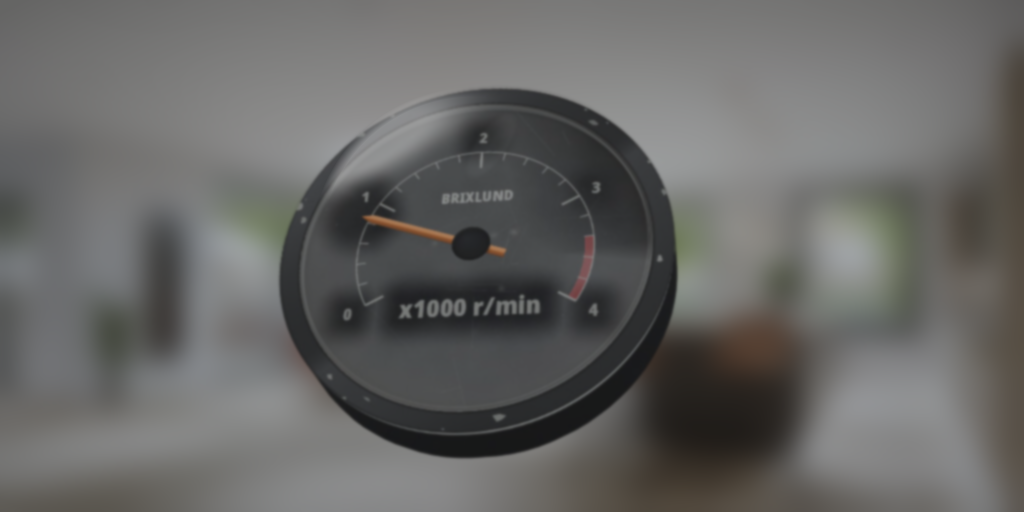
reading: rpm 800
